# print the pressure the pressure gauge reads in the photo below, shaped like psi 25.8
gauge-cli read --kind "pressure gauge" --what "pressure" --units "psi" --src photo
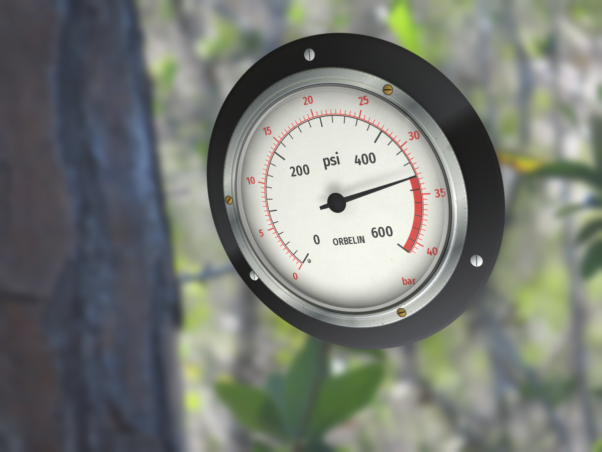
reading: psi 480
